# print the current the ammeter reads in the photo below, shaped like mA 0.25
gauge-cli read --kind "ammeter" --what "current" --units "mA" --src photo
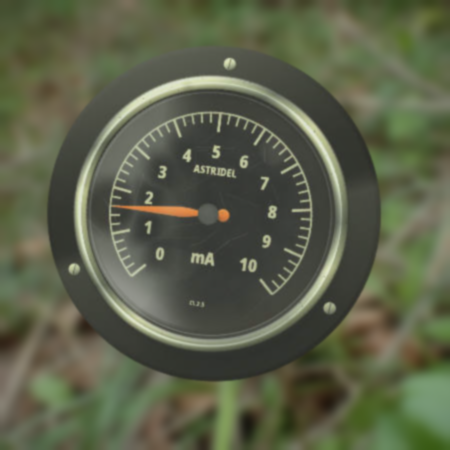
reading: mA 1.6
